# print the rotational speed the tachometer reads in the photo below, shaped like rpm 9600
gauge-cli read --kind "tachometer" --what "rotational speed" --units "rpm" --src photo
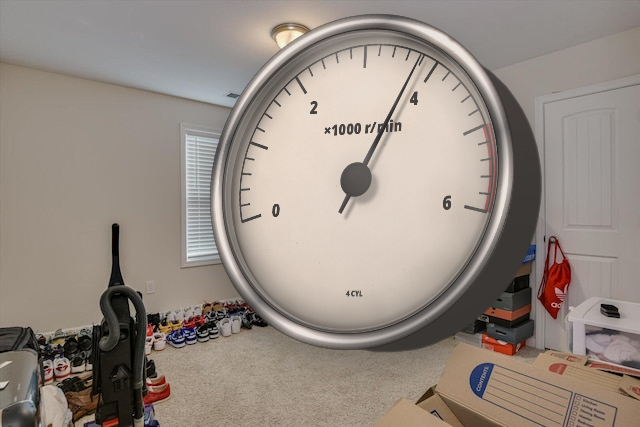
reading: rpm 3800
